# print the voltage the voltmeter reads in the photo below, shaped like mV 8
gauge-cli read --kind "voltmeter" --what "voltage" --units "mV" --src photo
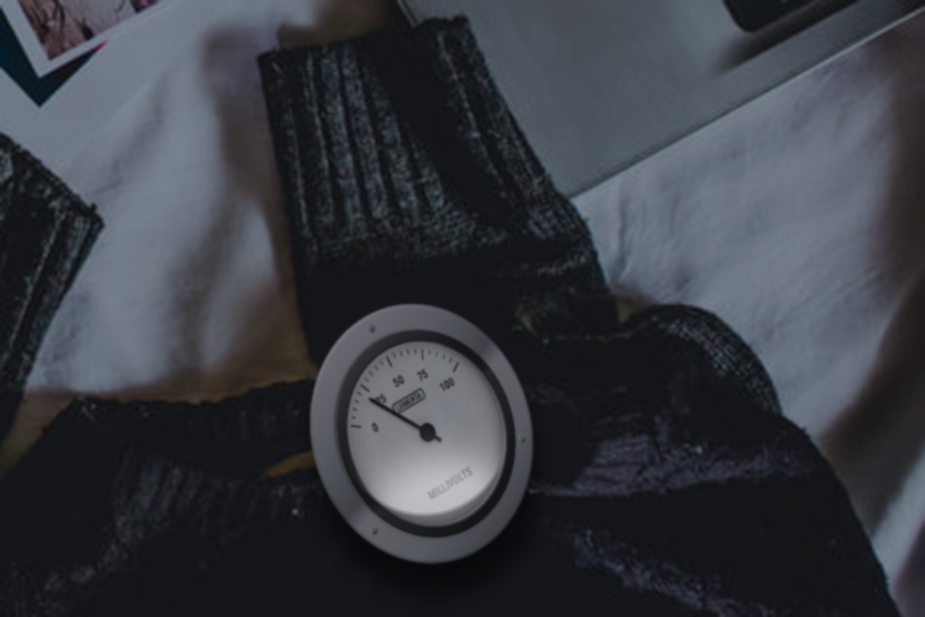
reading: mV 20
